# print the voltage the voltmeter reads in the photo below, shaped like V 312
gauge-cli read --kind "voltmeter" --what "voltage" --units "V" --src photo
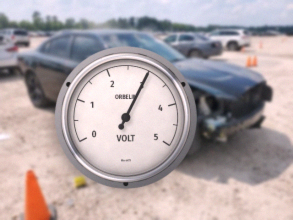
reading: V 3
